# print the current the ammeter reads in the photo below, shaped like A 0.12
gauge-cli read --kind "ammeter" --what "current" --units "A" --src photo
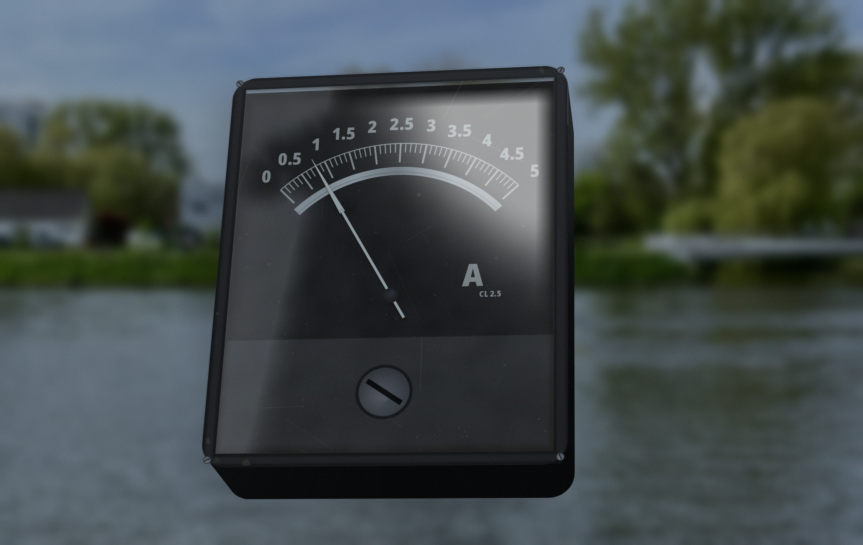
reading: A 0.8
